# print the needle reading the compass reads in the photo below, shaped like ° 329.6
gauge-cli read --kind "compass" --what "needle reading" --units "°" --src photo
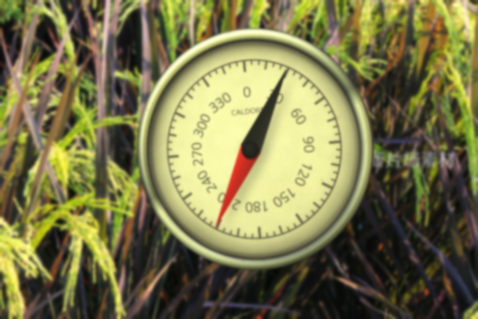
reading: ° 210
